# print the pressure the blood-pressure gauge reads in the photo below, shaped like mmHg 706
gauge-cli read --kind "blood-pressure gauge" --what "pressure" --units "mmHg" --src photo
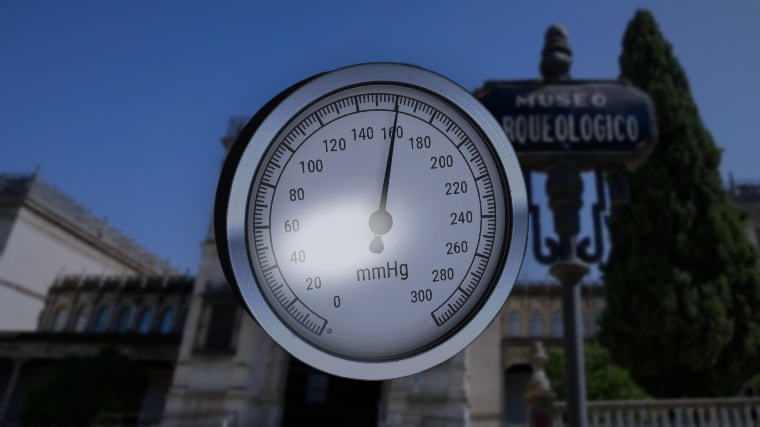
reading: mmHg 160
